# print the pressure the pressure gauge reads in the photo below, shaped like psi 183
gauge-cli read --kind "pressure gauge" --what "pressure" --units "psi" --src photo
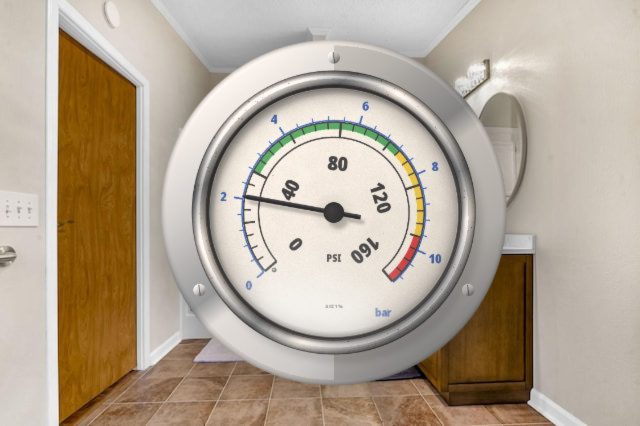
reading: psi 30
